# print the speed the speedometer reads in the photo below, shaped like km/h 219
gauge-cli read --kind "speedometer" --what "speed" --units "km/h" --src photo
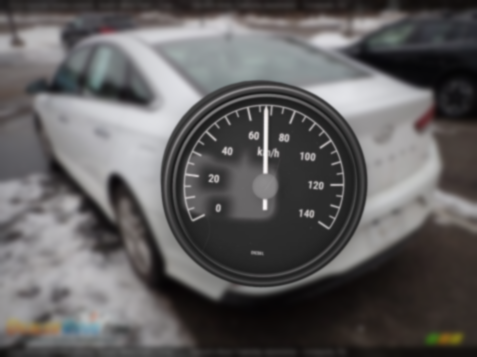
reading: km/h 67.5
